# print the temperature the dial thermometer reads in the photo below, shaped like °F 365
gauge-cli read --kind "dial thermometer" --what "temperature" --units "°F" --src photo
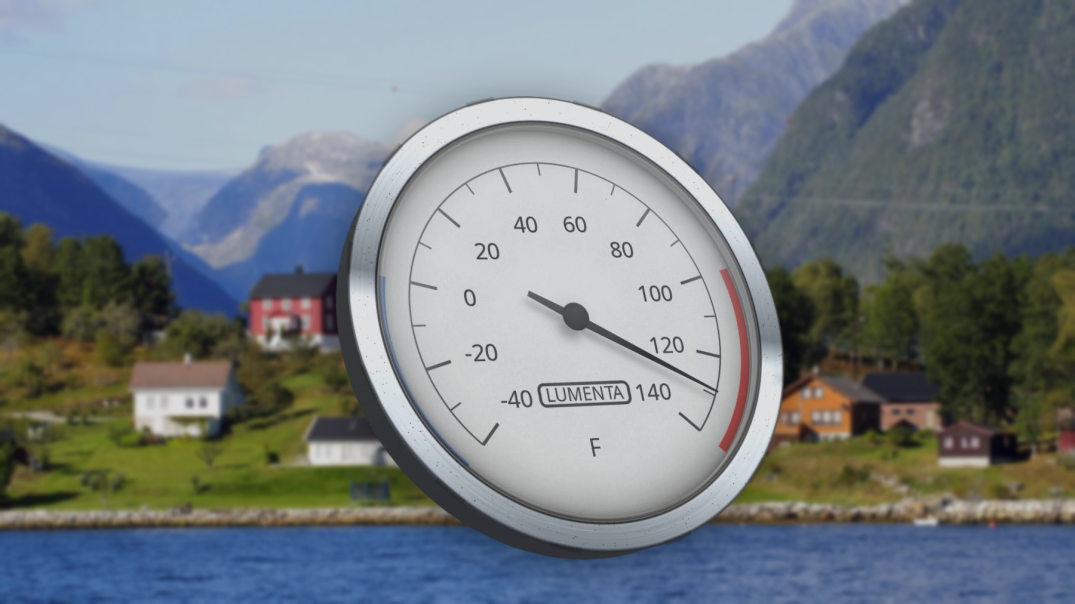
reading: °F 130
